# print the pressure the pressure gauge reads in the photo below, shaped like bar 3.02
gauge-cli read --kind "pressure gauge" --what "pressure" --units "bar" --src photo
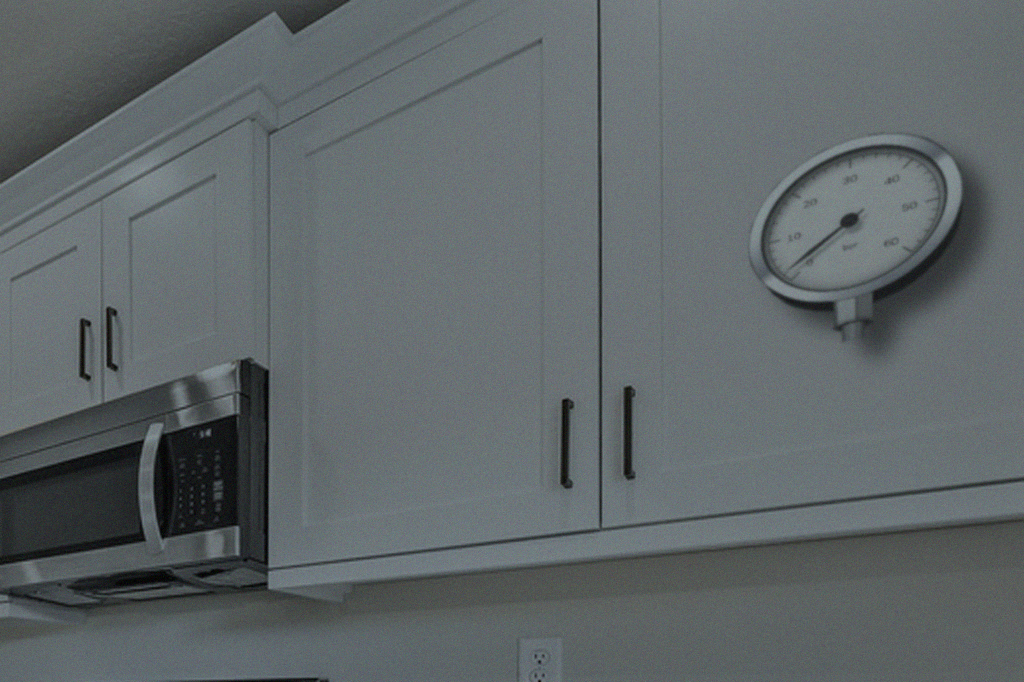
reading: bar 2
